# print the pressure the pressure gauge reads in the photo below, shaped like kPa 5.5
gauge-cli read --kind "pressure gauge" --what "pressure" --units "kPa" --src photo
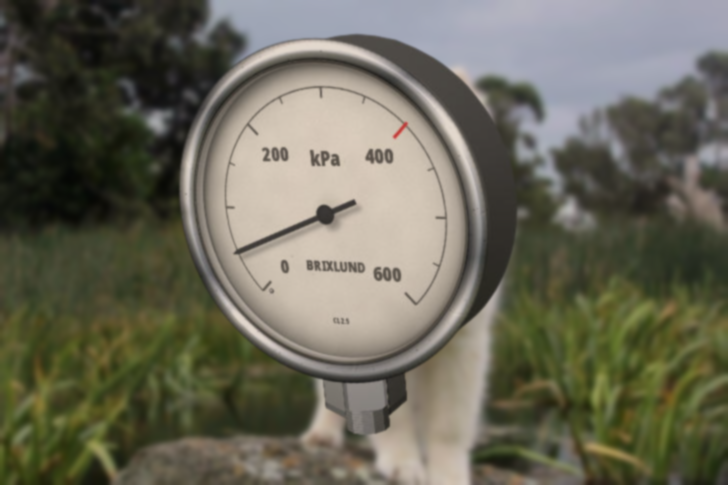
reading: kPa 50
